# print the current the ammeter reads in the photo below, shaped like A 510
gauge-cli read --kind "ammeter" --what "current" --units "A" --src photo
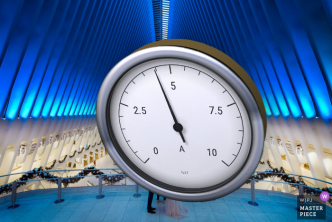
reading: A 4.5
